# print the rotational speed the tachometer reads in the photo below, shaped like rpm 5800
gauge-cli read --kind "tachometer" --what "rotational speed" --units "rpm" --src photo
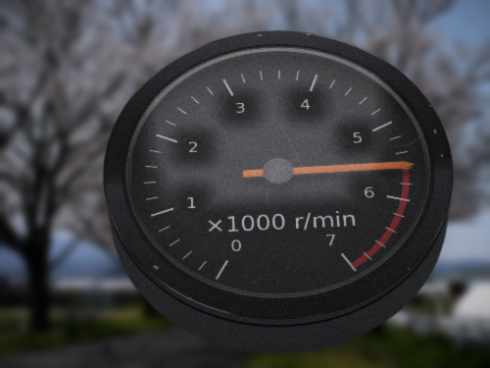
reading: rpm 5600
